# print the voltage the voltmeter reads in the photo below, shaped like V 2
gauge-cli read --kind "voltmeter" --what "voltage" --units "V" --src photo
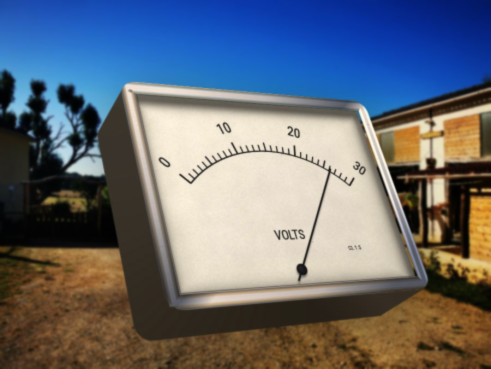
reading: V 26
